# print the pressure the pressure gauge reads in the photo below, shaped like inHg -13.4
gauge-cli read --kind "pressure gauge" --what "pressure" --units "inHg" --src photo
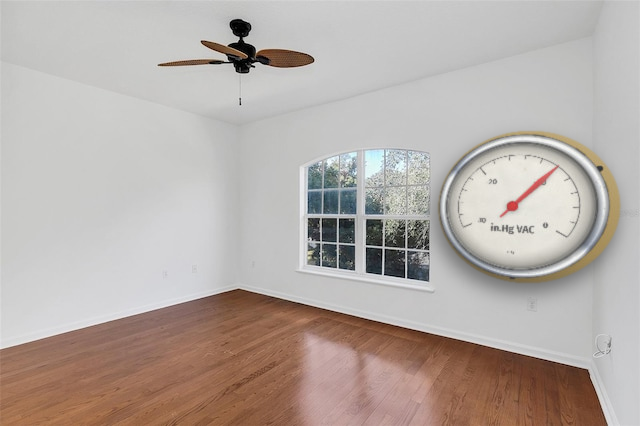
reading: inHg -10
